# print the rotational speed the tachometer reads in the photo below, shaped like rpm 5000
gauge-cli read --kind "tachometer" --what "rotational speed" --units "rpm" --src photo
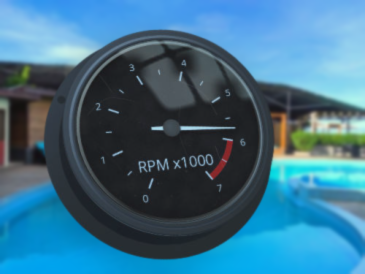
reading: rpm 5750
